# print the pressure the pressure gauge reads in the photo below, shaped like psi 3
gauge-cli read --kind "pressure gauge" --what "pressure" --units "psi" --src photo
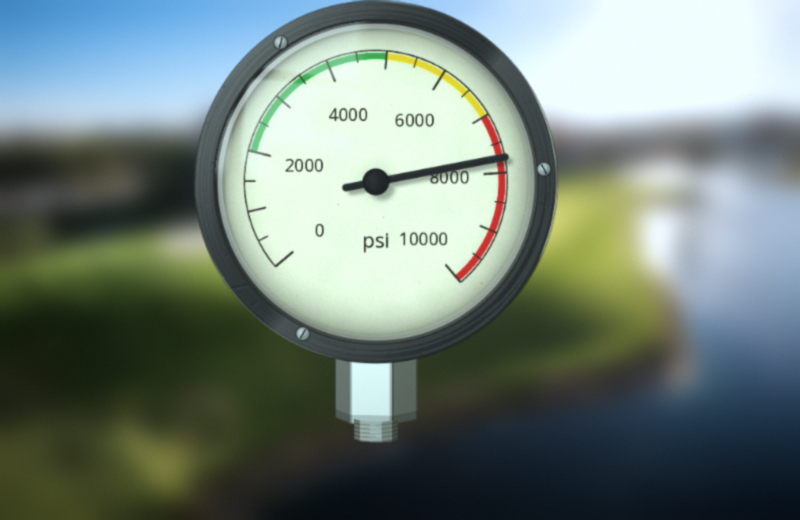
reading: psi 7750
